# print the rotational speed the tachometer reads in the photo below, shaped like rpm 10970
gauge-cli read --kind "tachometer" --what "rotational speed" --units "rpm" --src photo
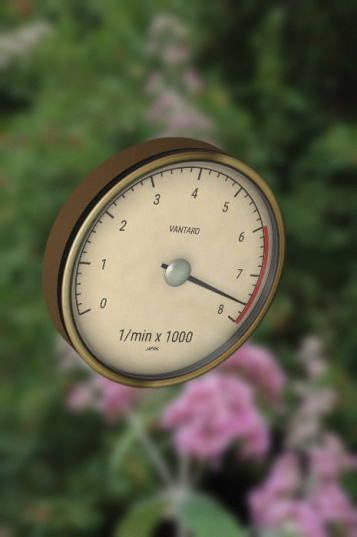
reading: rpm 7600
